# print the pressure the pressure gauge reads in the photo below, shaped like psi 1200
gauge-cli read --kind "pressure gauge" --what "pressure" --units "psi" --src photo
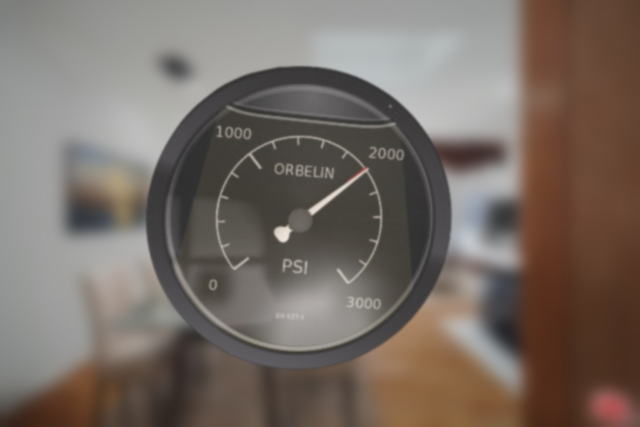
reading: psi 2000
